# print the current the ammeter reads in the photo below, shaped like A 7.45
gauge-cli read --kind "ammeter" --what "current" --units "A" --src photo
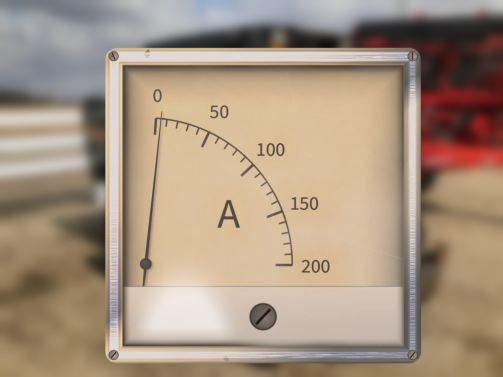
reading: A 5
